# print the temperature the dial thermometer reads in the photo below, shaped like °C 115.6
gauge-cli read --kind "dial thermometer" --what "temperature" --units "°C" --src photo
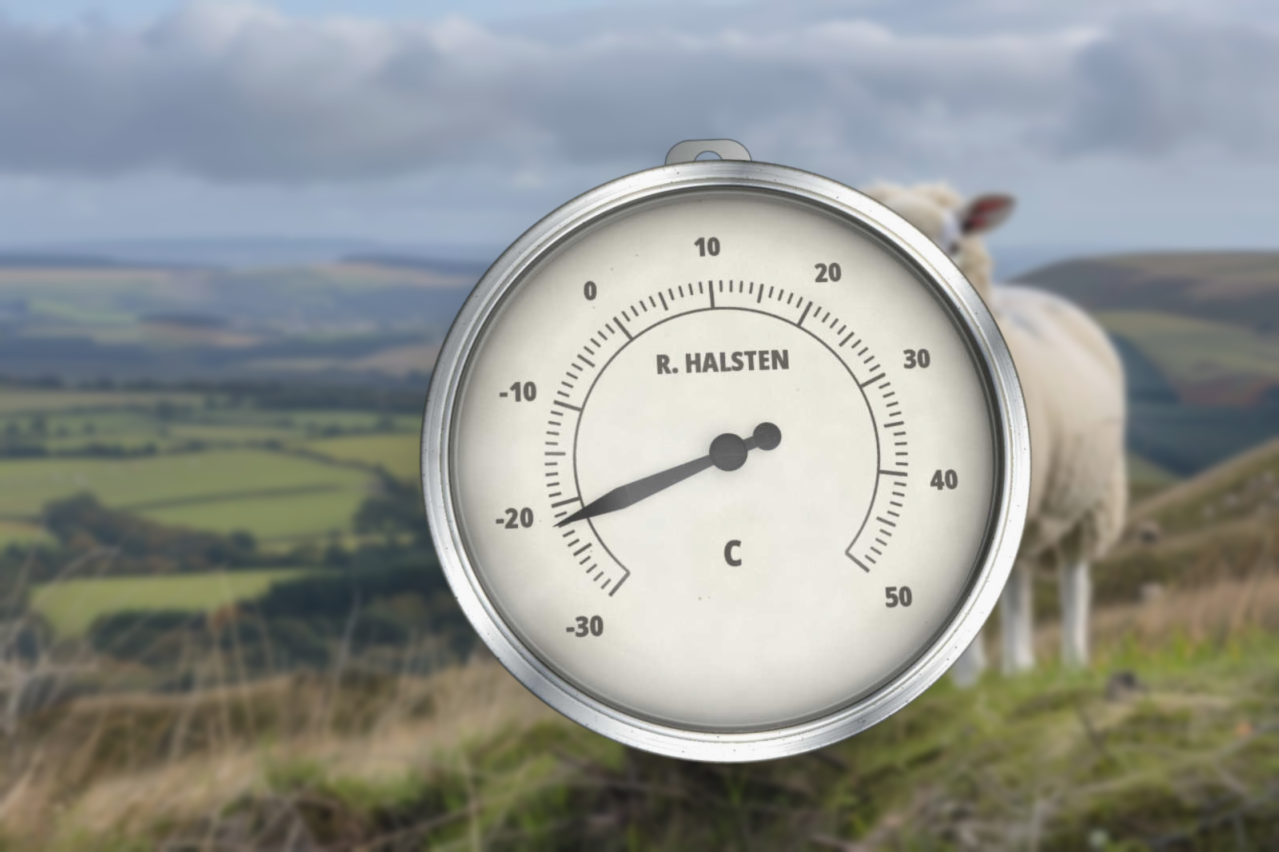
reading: °C -22
